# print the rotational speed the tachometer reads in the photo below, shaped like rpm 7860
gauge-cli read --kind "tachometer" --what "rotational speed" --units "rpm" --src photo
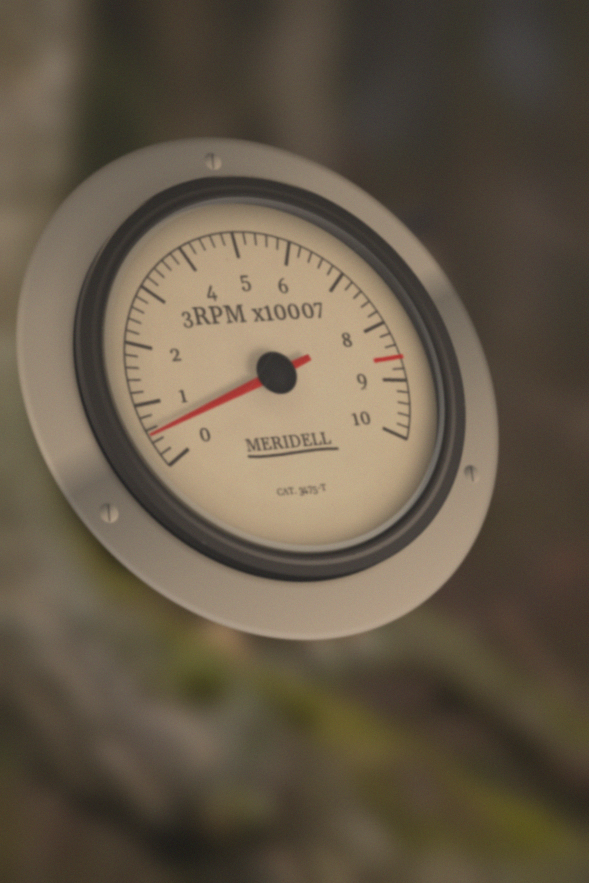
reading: rpm 500
